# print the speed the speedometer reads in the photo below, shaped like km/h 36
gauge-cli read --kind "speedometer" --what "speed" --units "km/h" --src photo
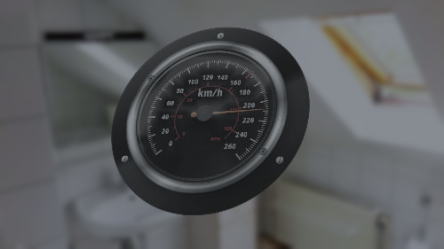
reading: km/h 210
